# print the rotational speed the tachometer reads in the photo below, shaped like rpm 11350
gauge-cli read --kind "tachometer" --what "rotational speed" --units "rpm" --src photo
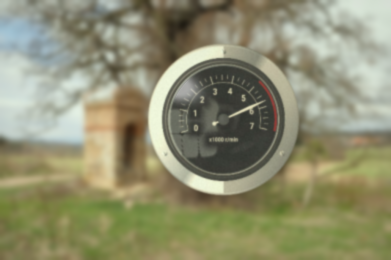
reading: rpm 5750
